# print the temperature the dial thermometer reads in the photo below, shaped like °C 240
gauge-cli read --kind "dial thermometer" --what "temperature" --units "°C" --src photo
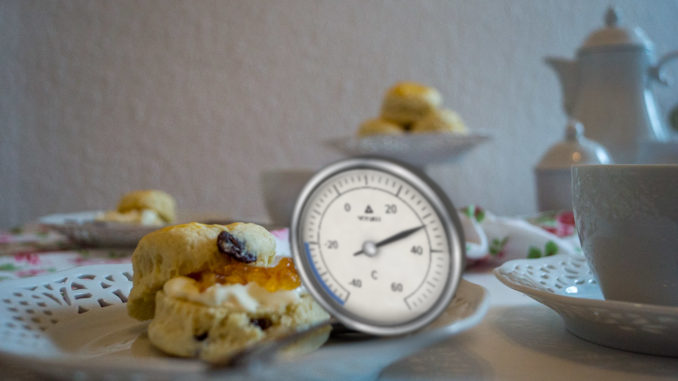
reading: °C 32
